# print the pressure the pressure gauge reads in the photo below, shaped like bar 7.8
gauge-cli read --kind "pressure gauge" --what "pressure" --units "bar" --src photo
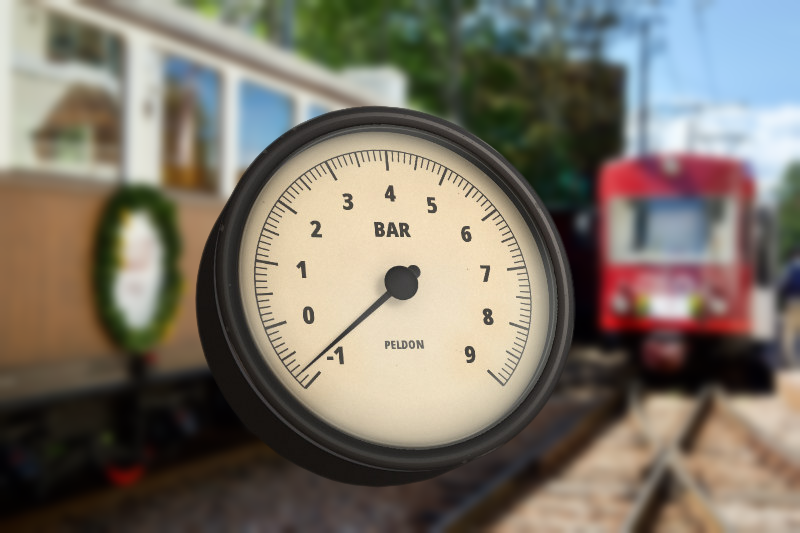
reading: bar -0.8
